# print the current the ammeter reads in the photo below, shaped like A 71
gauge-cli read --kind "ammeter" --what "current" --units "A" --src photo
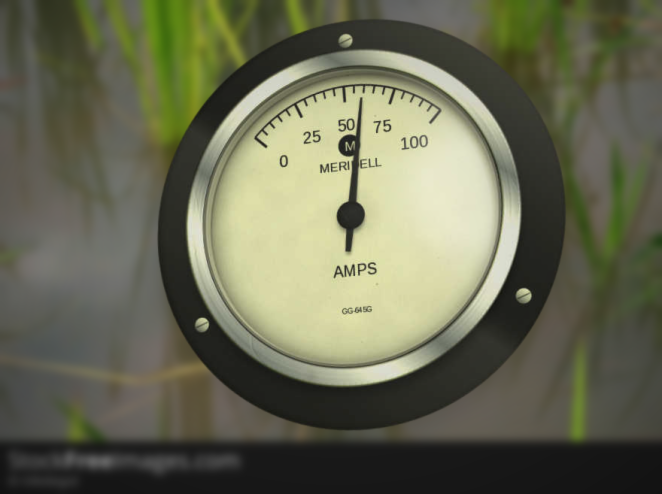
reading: A 60
